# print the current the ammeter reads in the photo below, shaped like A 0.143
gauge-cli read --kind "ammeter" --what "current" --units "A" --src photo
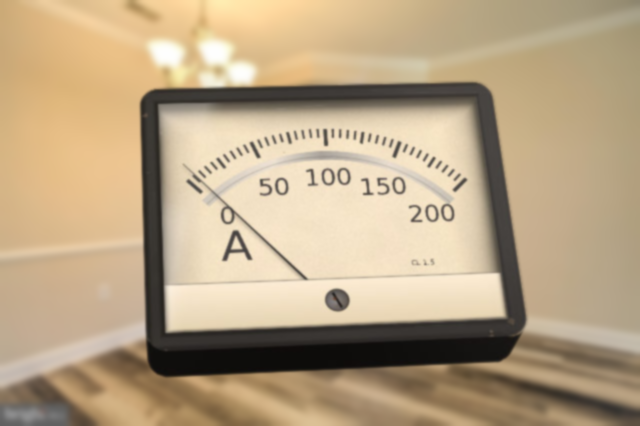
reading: A 5
